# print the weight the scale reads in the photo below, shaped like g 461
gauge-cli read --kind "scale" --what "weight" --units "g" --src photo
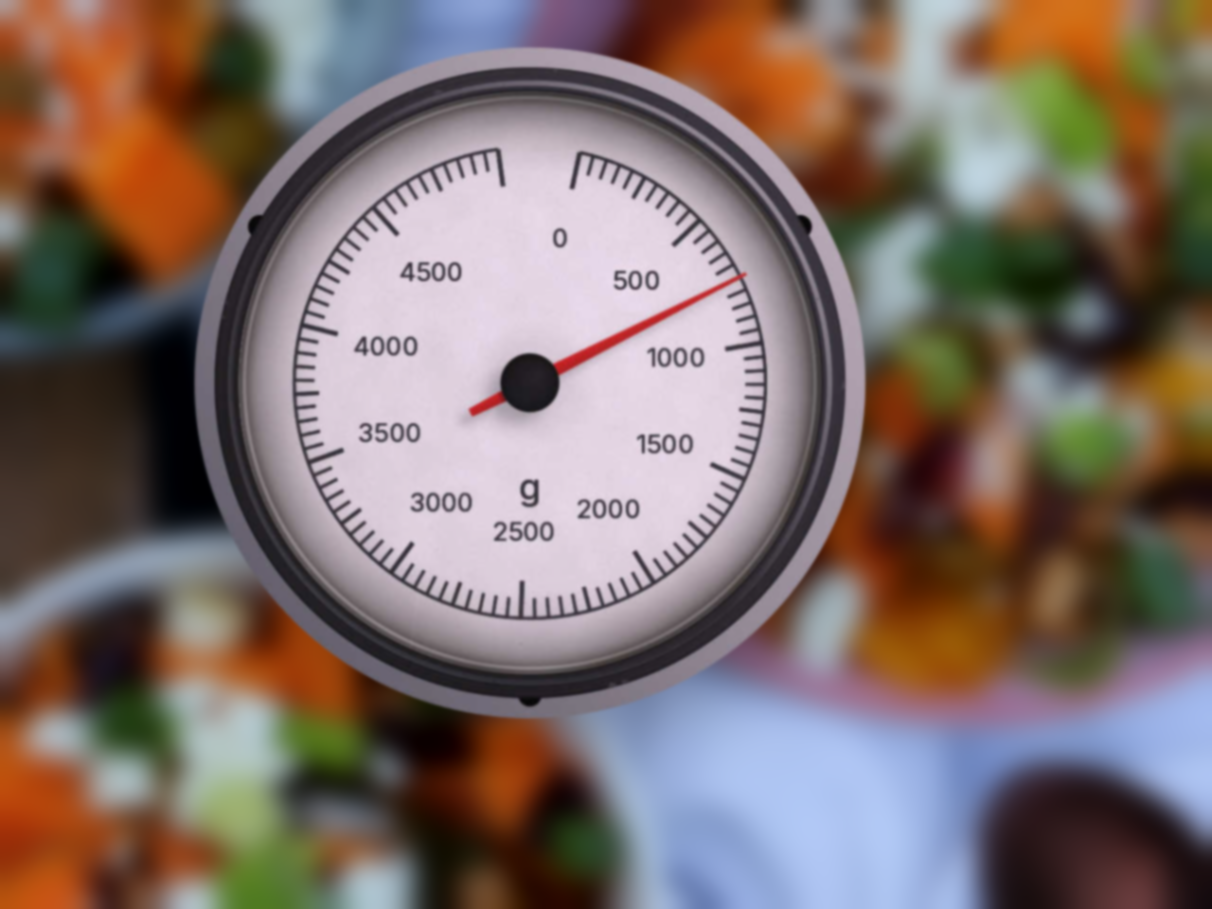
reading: g 750
